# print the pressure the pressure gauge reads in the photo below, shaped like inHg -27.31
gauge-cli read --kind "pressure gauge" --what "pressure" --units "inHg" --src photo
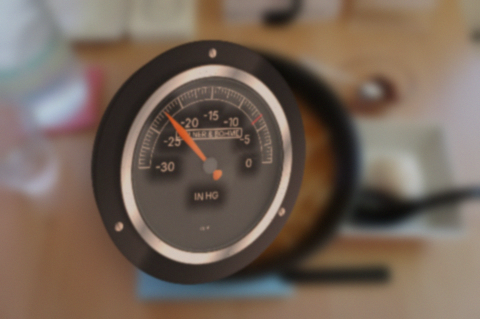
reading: inHg -22.5
